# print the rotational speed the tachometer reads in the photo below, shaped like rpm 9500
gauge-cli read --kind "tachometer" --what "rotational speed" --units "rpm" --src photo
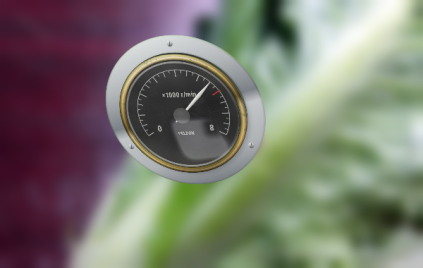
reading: rpm 5500
